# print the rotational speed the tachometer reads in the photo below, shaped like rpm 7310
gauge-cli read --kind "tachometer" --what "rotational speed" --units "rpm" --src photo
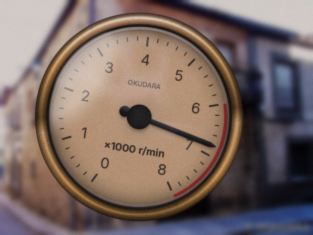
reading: rpm 6800
